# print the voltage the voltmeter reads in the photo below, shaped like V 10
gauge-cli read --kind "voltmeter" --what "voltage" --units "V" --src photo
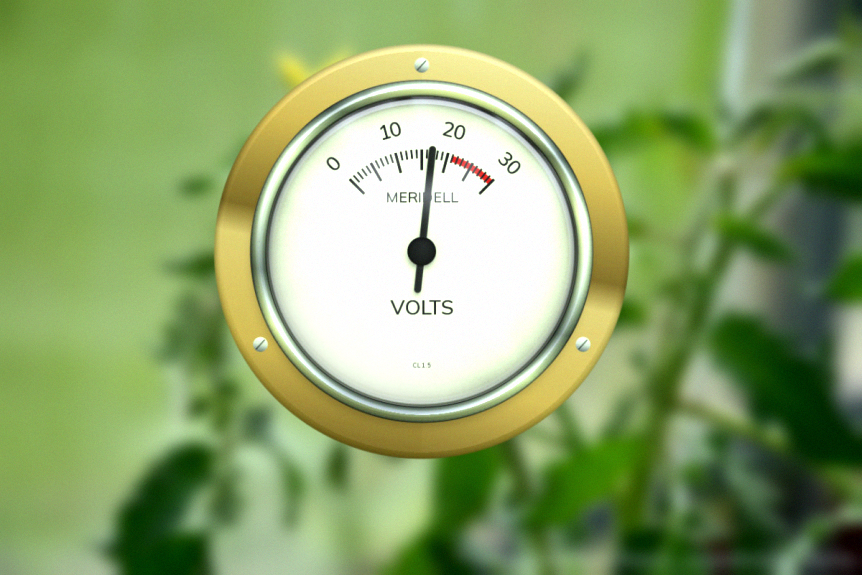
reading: V 17
